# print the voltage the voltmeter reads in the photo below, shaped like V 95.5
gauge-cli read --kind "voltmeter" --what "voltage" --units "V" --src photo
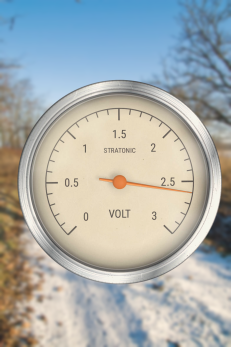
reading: V 2.6
